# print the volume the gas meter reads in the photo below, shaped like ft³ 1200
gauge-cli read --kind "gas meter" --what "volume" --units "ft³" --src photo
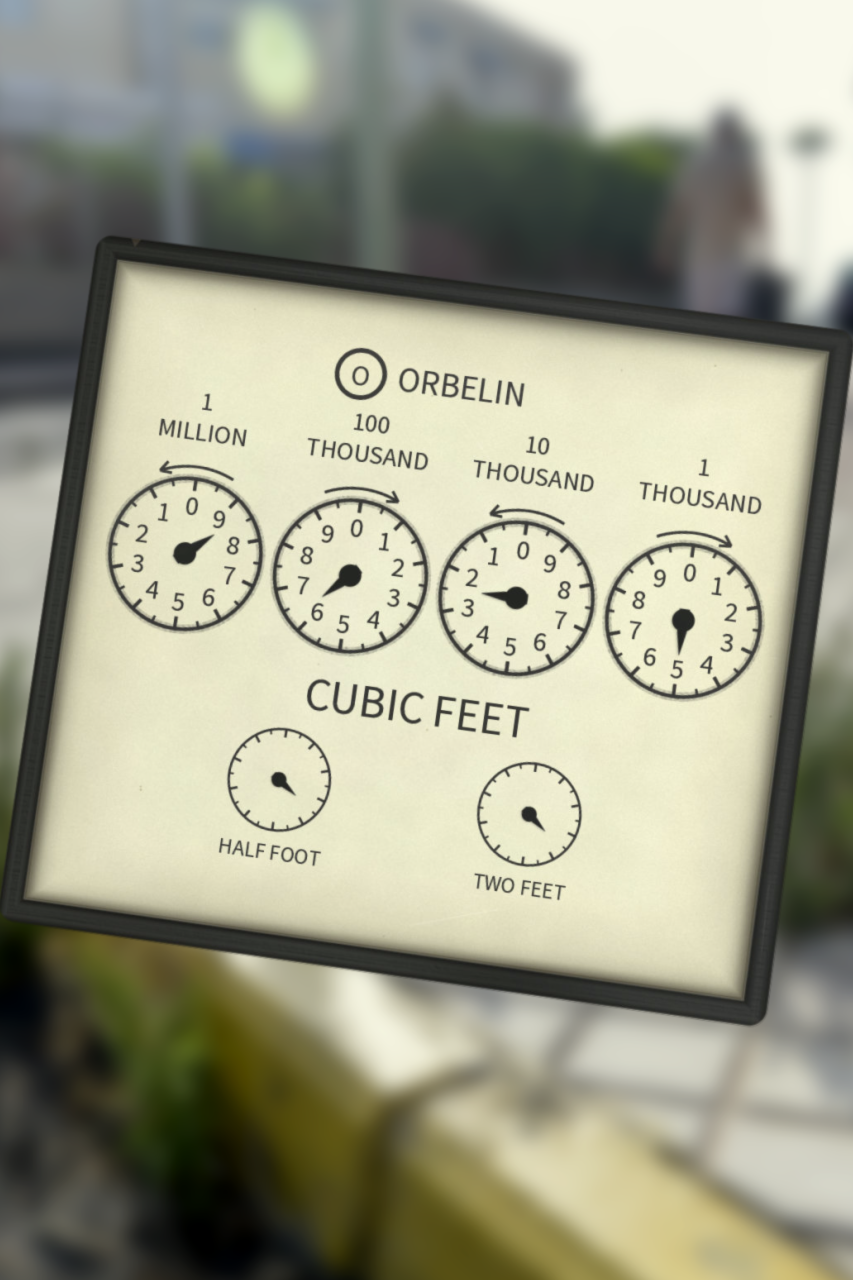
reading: ft³ 862500
